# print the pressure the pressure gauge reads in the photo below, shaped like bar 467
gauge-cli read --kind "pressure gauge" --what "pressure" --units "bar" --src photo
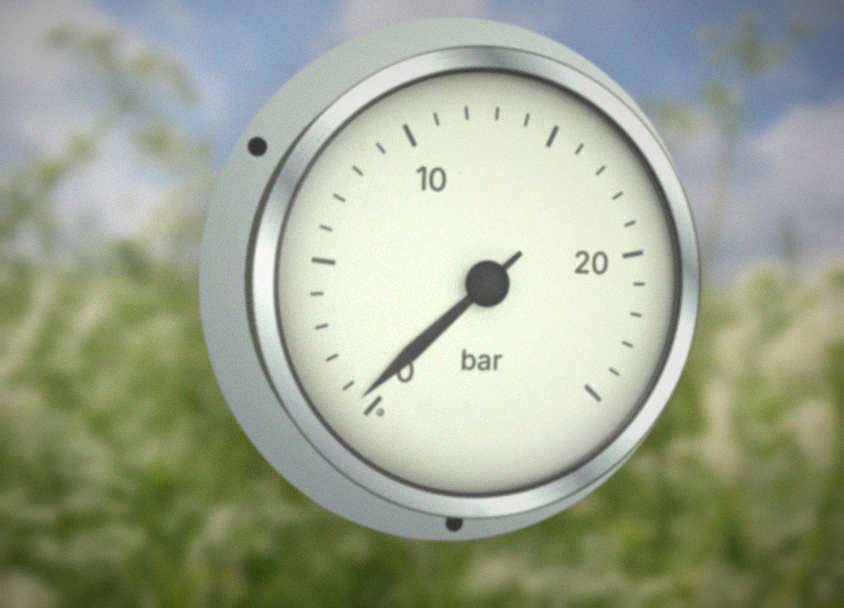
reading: bar 0.5
